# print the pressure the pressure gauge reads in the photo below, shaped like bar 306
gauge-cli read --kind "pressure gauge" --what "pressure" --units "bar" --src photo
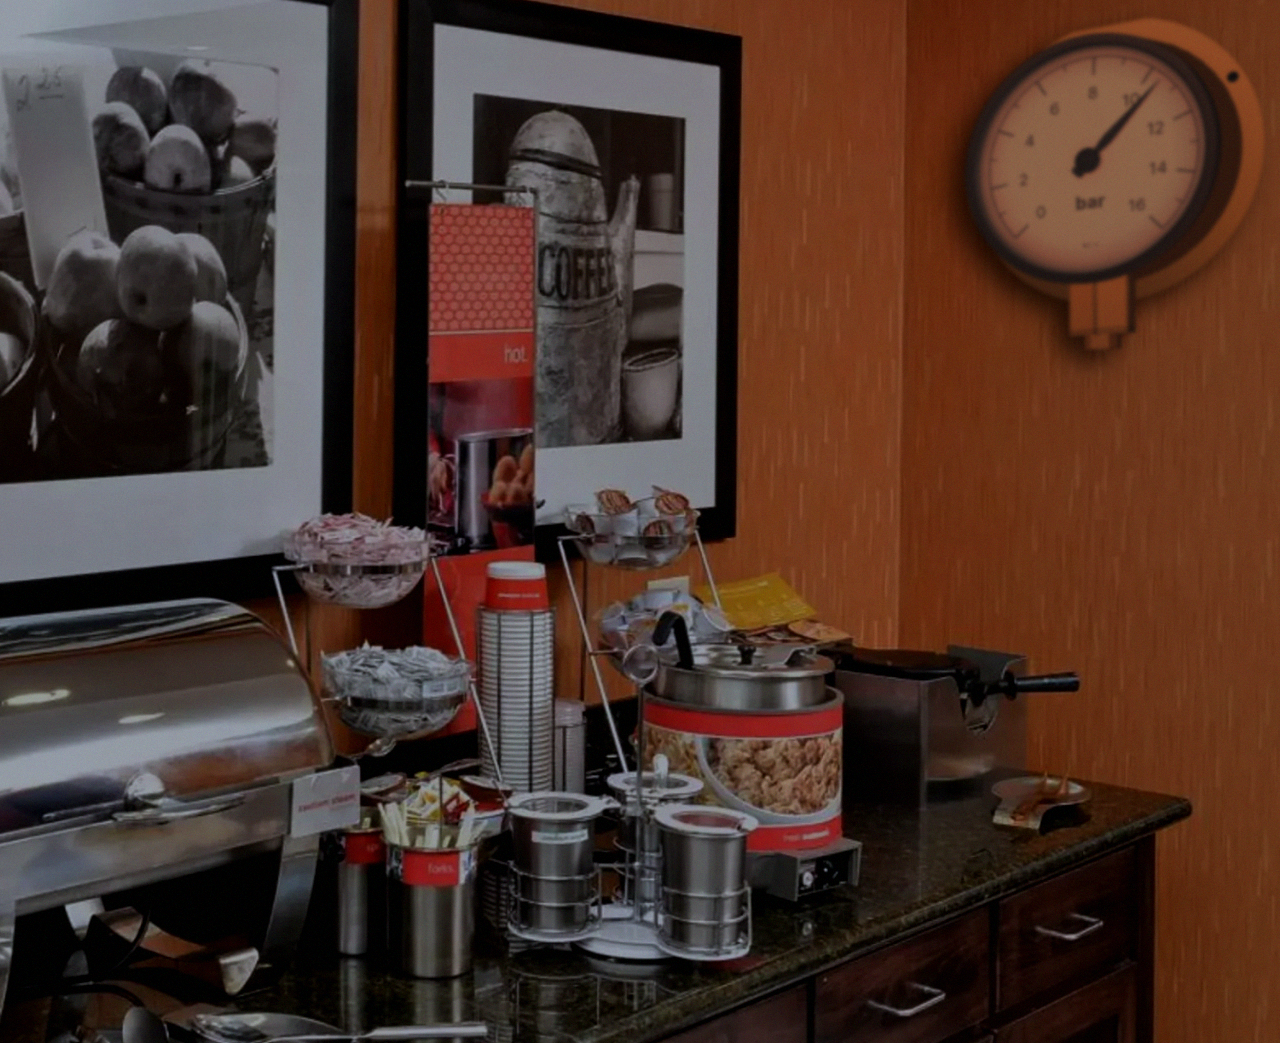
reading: bar 10.5
